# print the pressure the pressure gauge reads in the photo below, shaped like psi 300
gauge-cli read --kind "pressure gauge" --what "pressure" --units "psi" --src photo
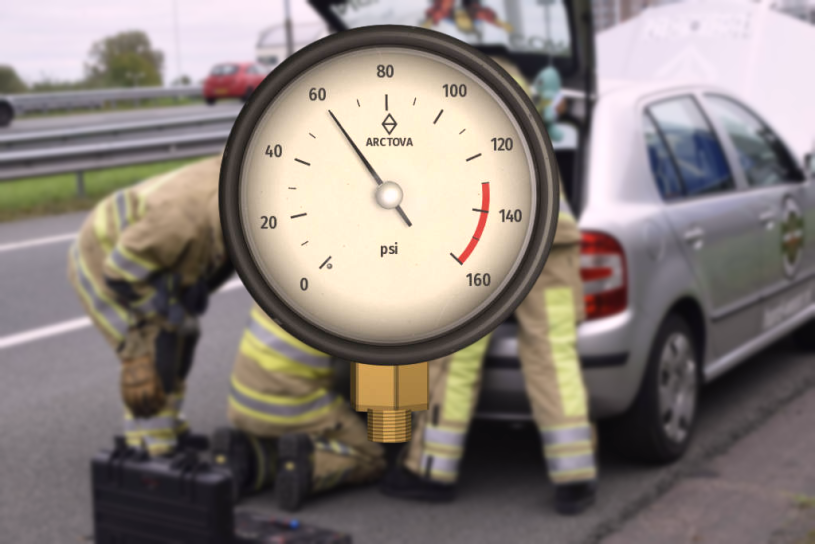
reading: psi 60
